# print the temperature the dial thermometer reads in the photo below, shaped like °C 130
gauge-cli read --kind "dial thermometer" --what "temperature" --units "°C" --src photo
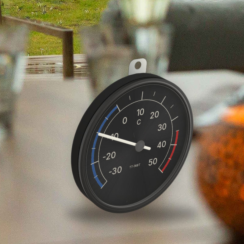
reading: °C -10
